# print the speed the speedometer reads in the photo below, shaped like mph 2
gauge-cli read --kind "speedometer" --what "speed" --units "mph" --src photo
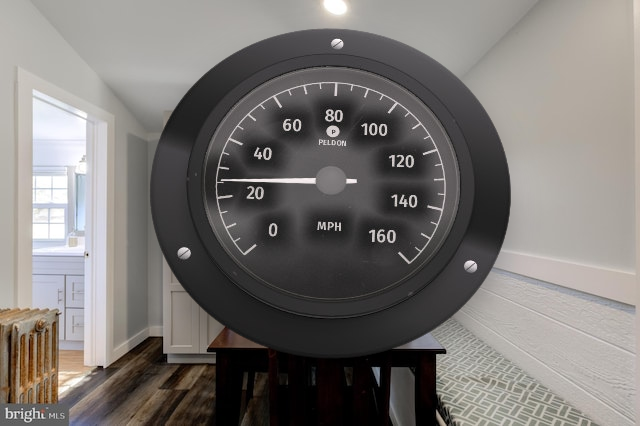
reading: mph 25
